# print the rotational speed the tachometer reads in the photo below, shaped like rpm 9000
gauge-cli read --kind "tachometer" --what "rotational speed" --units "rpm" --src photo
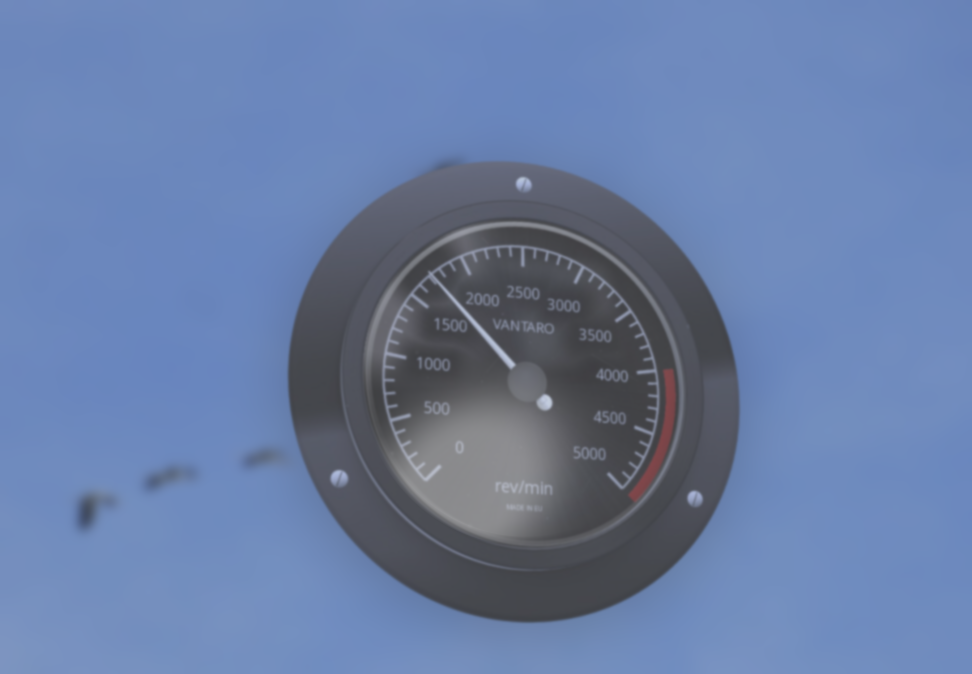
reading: rpm 1700
